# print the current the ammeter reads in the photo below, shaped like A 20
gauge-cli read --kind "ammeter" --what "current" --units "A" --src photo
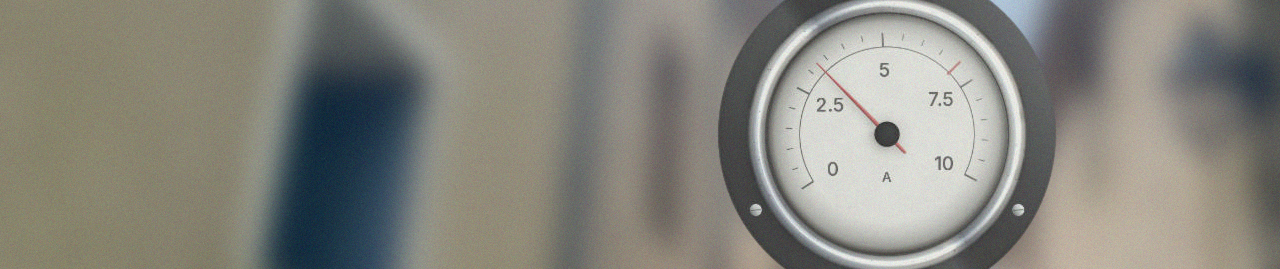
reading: A 3.25
